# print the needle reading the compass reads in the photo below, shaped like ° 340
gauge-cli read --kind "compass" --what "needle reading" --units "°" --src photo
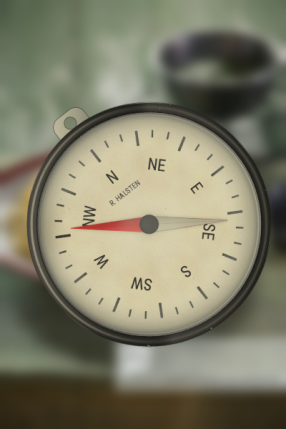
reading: ° 305
